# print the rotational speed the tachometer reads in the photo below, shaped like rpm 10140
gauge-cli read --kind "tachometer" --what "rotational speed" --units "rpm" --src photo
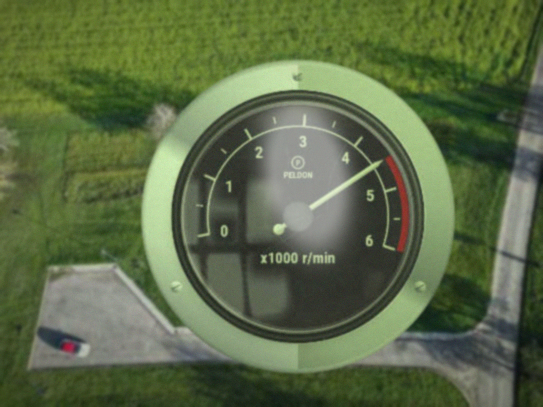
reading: rpm 4500
